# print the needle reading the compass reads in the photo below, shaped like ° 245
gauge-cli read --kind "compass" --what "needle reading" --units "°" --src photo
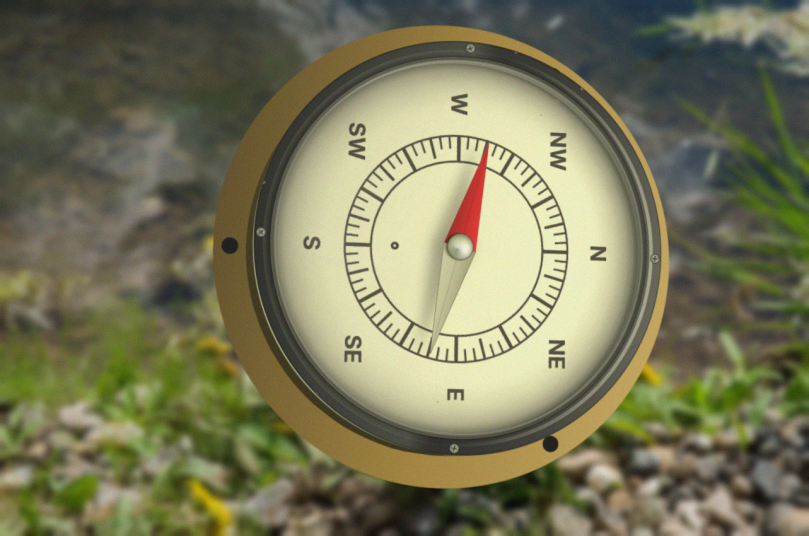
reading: ° 285
